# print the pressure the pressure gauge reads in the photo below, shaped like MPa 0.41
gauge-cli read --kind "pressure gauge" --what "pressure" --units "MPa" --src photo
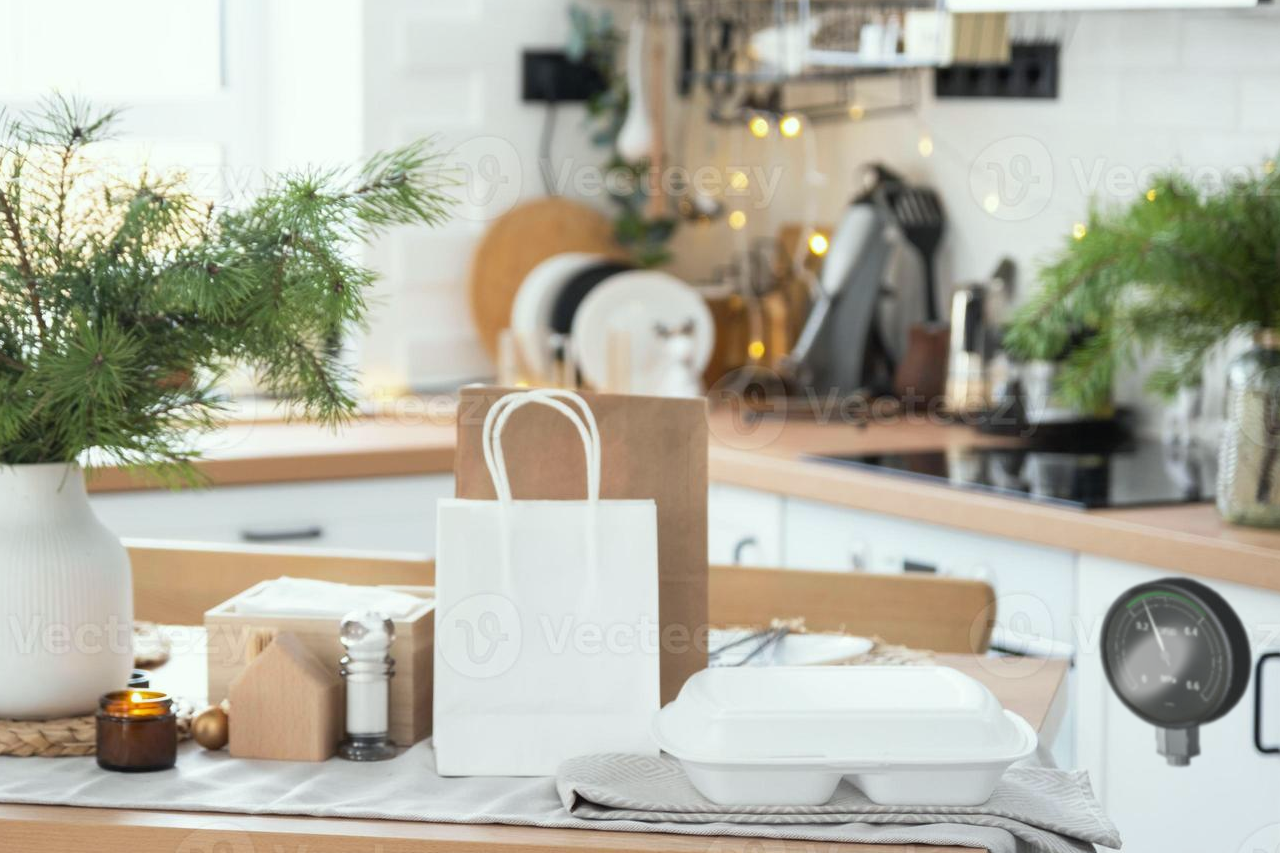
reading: MPa 0.25
